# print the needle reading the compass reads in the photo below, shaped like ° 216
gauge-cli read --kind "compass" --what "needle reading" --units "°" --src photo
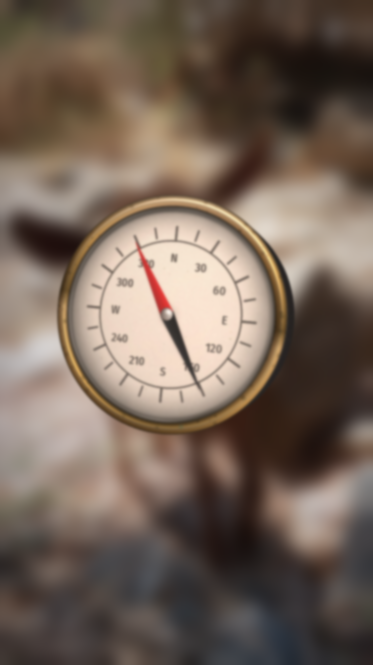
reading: ° 330
